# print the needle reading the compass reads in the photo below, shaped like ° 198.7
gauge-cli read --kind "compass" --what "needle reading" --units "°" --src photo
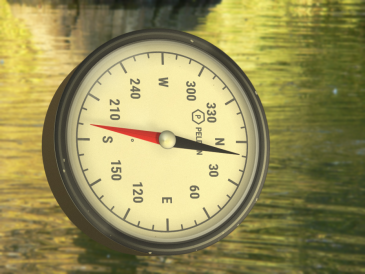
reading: ° 190
